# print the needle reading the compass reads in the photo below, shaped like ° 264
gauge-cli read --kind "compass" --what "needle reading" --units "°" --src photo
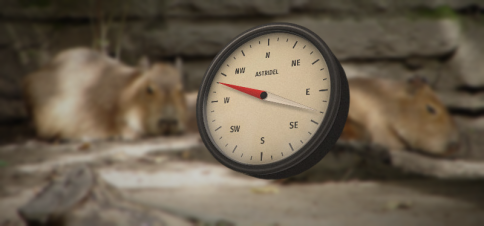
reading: ° 290
